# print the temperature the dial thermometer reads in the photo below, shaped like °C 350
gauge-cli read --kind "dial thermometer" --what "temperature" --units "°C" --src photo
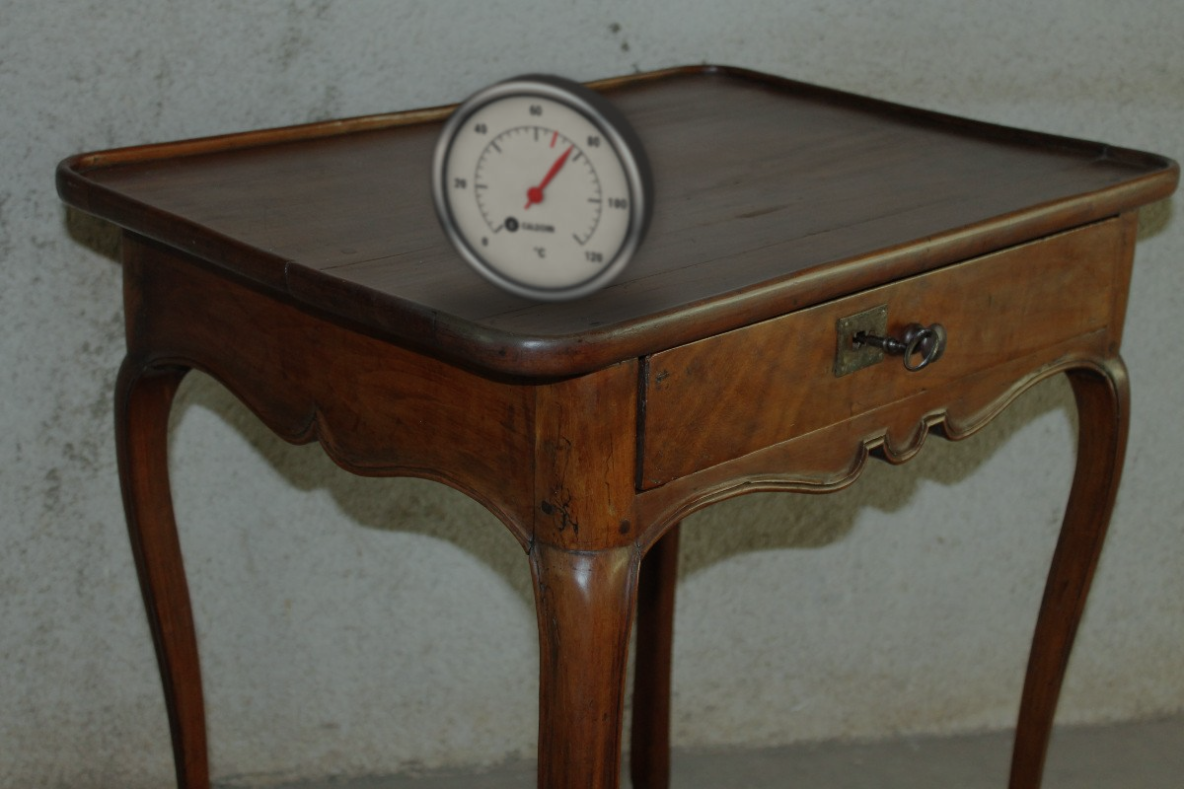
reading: °C 76
